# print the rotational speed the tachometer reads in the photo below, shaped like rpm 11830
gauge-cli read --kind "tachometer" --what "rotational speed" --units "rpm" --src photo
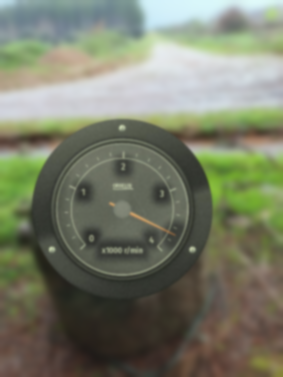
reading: rpm 3700
